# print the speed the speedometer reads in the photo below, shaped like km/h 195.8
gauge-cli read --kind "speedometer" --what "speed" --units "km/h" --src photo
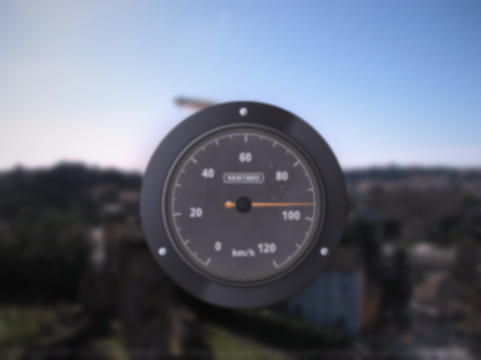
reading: km/h 95
